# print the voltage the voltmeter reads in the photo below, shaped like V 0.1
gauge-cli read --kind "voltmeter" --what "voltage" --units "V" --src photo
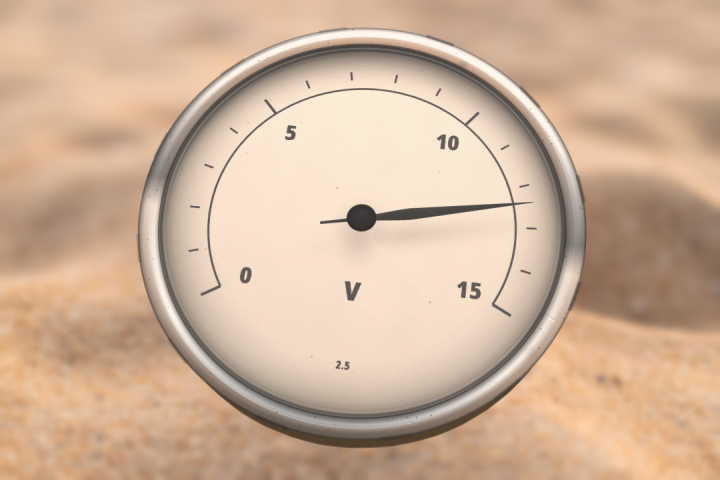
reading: V 12.5
